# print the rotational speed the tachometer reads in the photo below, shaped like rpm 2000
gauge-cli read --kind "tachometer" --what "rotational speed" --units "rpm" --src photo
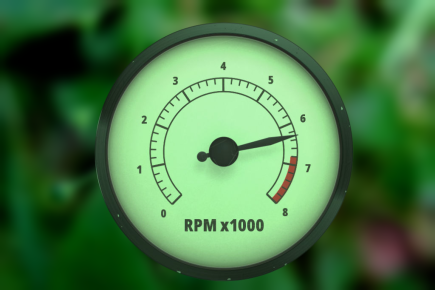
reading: rpm 6300
